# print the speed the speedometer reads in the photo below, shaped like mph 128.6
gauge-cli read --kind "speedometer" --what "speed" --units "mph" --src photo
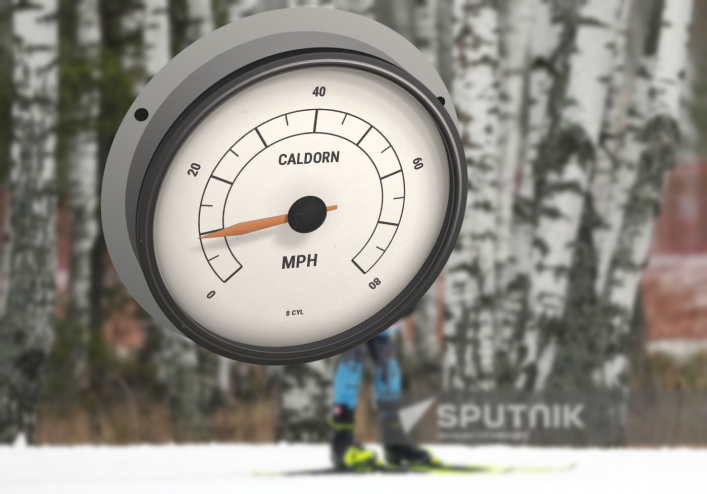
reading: mph 10
